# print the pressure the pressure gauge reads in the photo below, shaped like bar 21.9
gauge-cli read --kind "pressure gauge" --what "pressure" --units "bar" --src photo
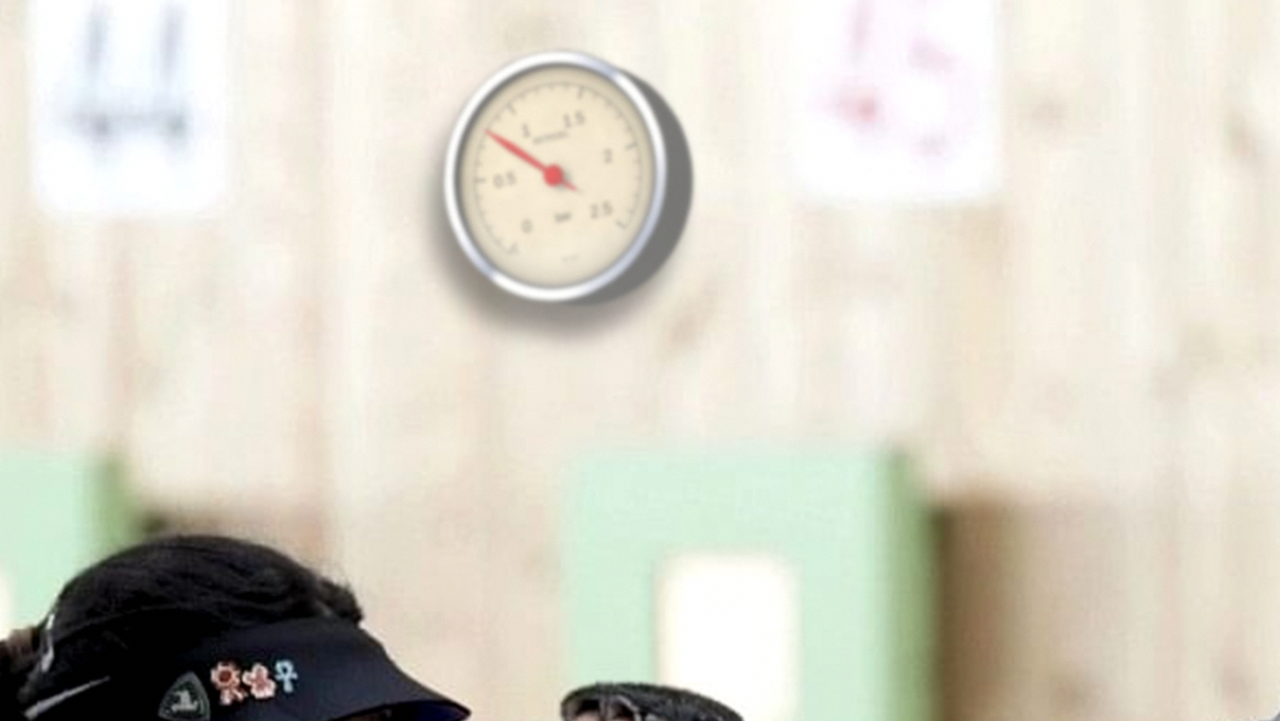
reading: bar 0.8
